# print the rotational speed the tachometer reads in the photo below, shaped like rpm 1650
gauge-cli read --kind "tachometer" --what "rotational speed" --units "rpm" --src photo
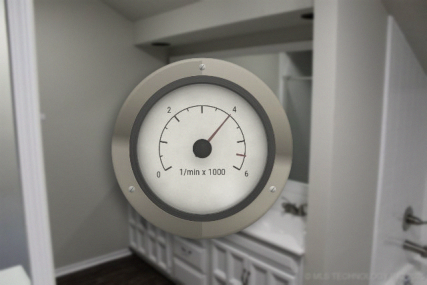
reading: rpm 4000
